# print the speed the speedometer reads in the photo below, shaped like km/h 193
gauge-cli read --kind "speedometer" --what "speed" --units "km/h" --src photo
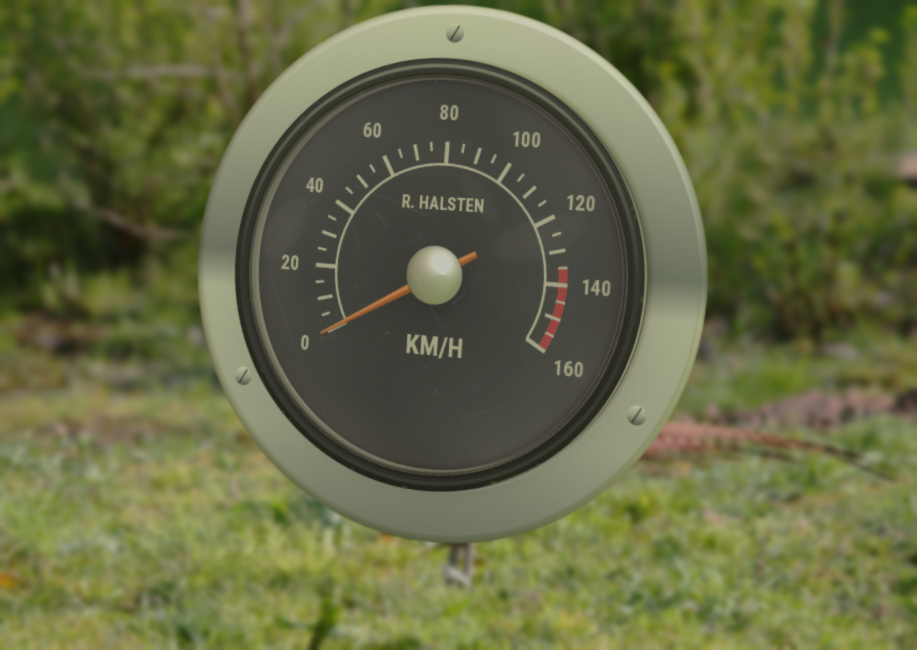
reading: km/h 0
